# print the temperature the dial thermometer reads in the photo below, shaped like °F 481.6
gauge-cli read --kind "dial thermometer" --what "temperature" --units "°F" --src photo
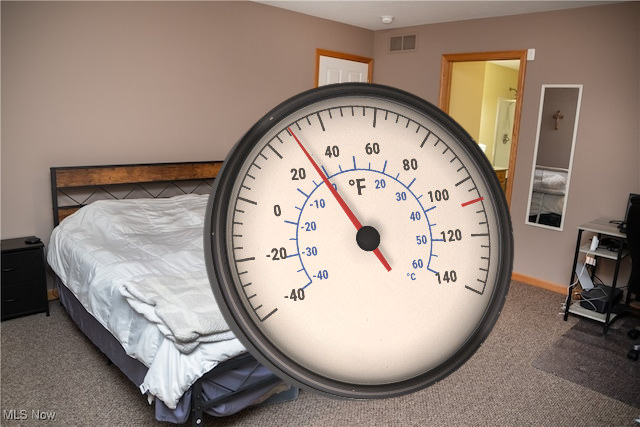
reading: °F 28
